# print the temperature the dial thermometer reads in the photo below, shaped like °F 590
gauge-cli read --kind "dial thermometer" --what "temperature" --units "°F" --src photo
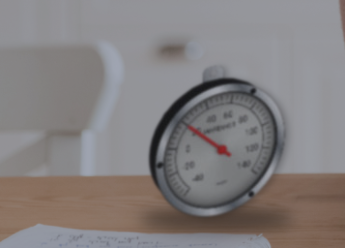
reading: °F 20
